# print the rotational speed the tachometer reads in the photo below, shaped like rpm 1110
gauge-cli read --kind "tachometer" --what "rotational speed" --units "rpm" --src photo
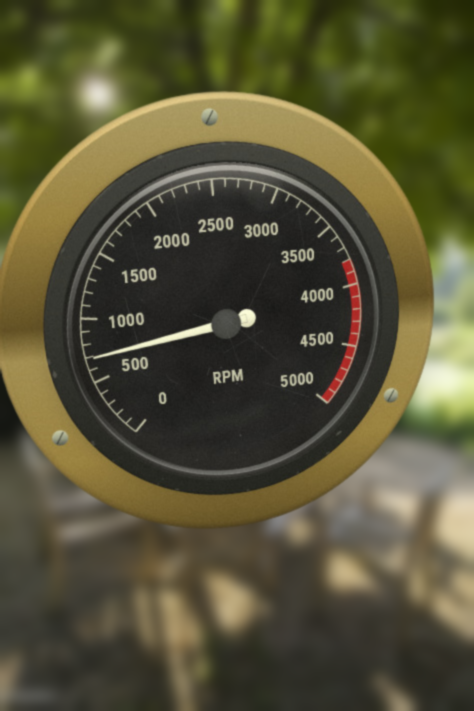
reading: rpm 700
